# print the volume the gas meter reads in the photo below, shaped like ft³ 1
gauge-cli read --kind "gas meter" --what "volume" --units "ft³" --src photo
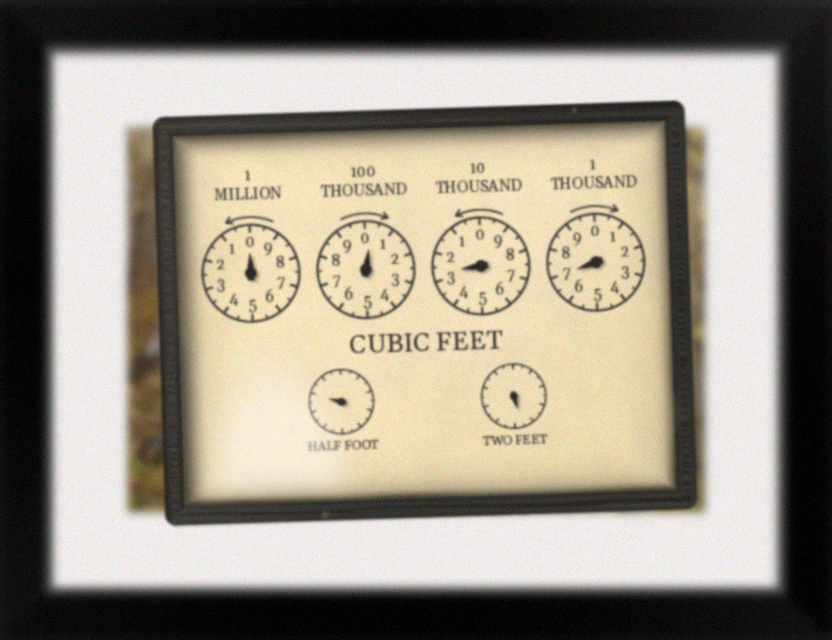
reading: ft³ 2700
